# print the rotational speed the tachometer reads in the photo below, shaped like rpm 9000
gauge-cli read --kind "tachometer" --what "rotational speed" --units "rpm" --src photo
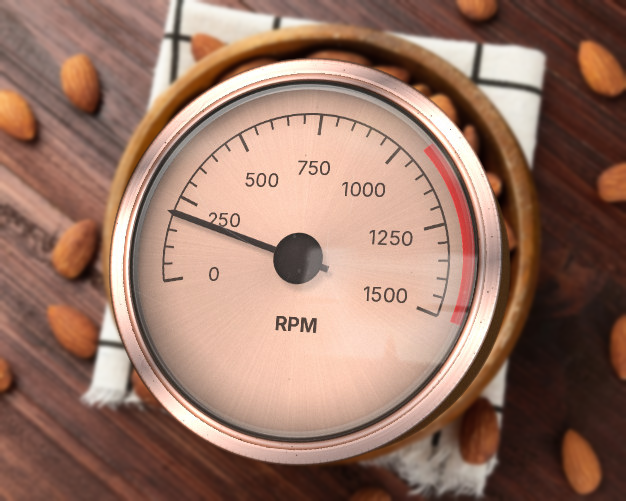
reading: rpm 200
